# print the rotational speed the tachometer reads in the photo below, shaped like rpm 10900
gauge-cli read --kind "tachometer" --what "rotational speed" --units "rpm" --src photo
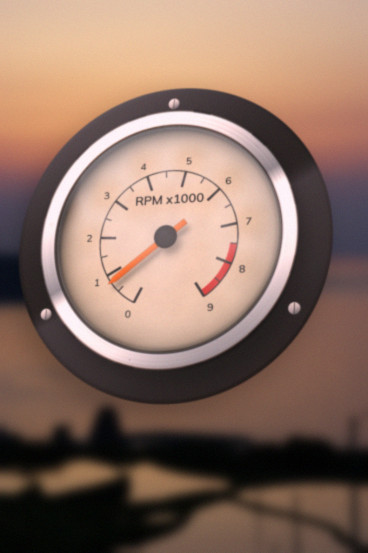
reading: rpm 750
